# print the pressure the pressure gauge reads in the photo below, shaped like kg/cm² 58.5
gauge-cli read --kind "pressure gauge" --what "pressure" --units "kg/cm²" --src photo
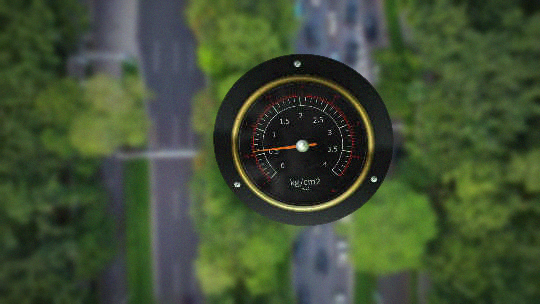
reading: kg/cm² 0.6
